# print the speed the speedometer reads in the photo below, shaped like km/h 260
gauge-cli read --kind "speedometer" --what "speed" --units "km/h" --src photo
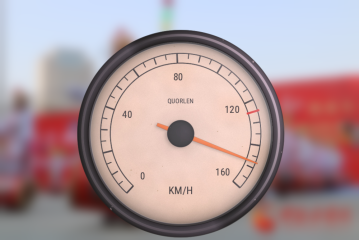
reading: km/h 147.5
